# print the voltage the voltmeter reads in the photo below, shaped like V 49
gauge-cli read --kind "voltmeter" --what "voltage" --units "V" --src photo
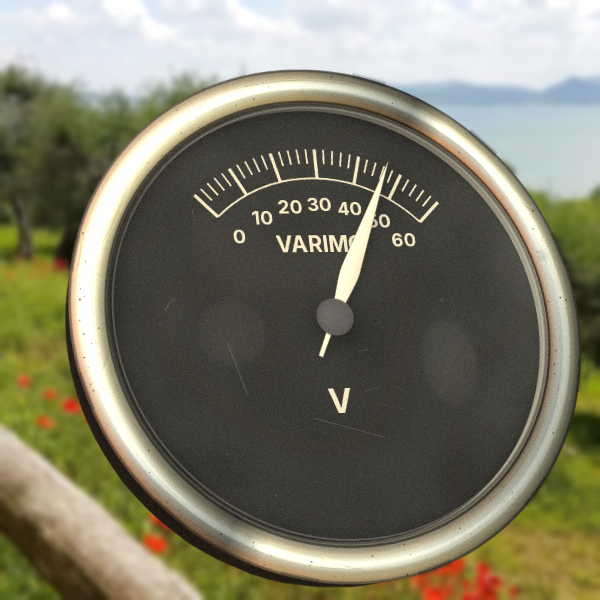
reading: V 46
